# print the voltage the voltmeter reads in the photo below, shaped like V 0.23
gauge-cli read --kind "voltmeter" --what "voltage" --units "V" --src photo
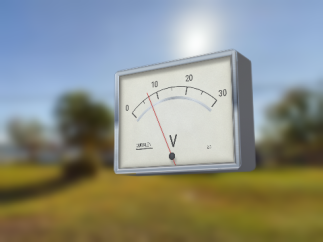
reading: V 7.5
